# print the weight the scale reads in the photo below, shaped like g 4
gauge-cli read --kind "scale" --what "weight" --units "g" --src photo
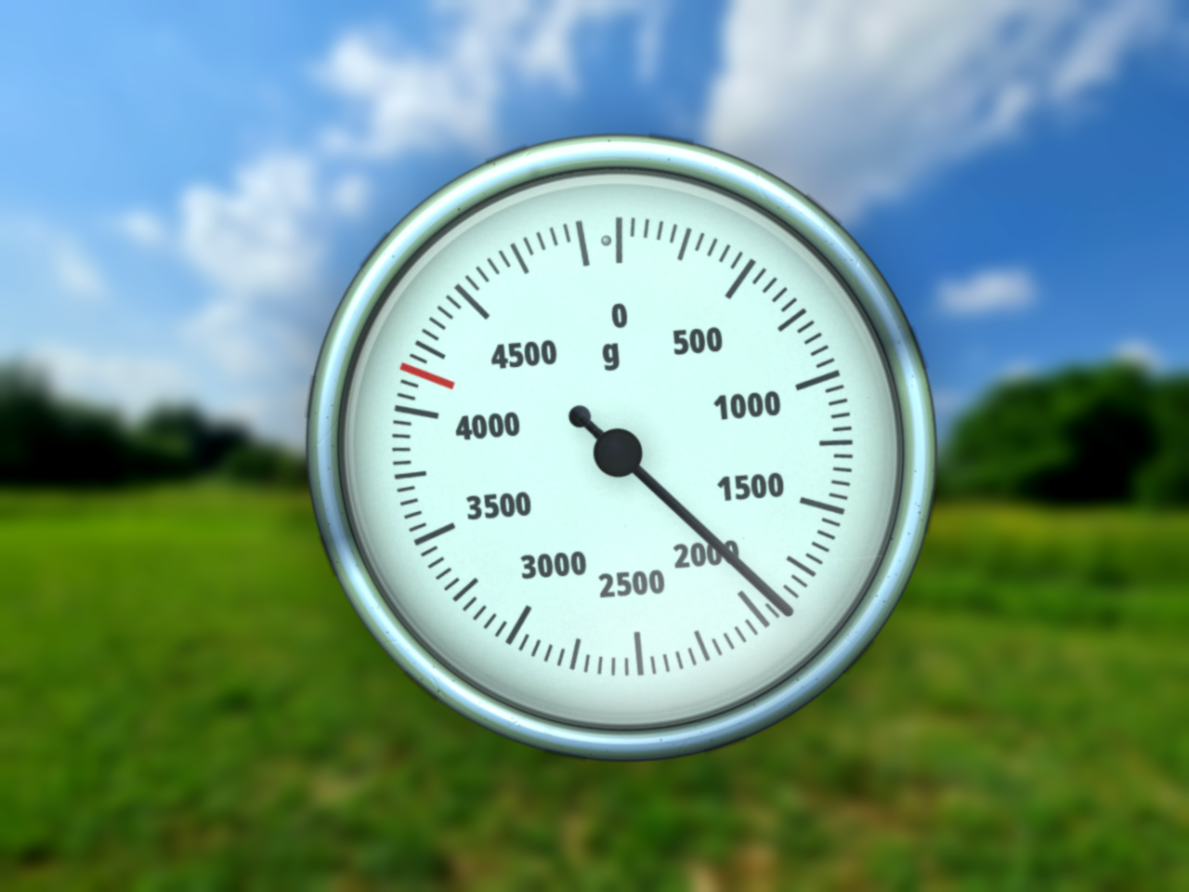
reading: g 1900
